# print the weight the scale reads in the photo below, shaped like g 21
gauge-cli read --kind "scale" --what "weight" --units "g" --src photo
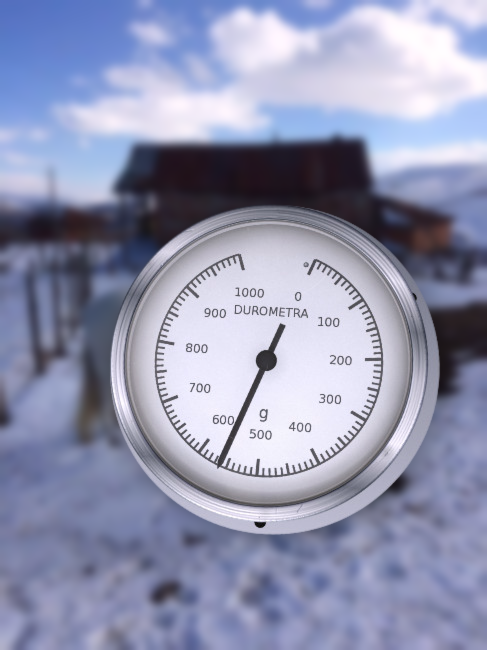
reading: g 560
